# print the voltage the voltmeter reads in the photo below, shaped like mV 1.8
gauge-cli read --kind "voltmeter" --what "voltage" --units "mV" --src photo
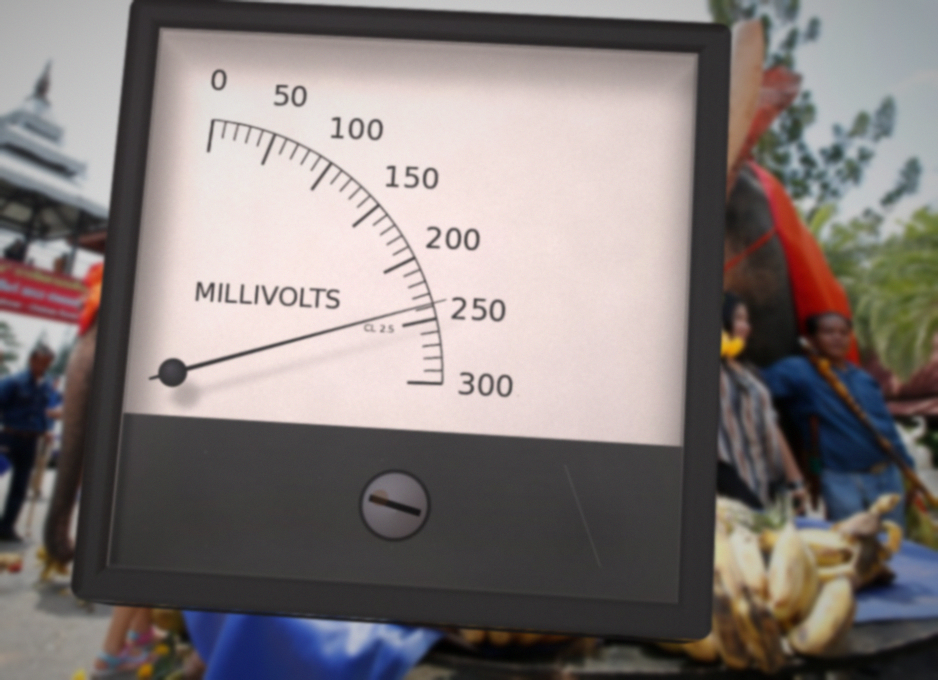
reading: mV 240
